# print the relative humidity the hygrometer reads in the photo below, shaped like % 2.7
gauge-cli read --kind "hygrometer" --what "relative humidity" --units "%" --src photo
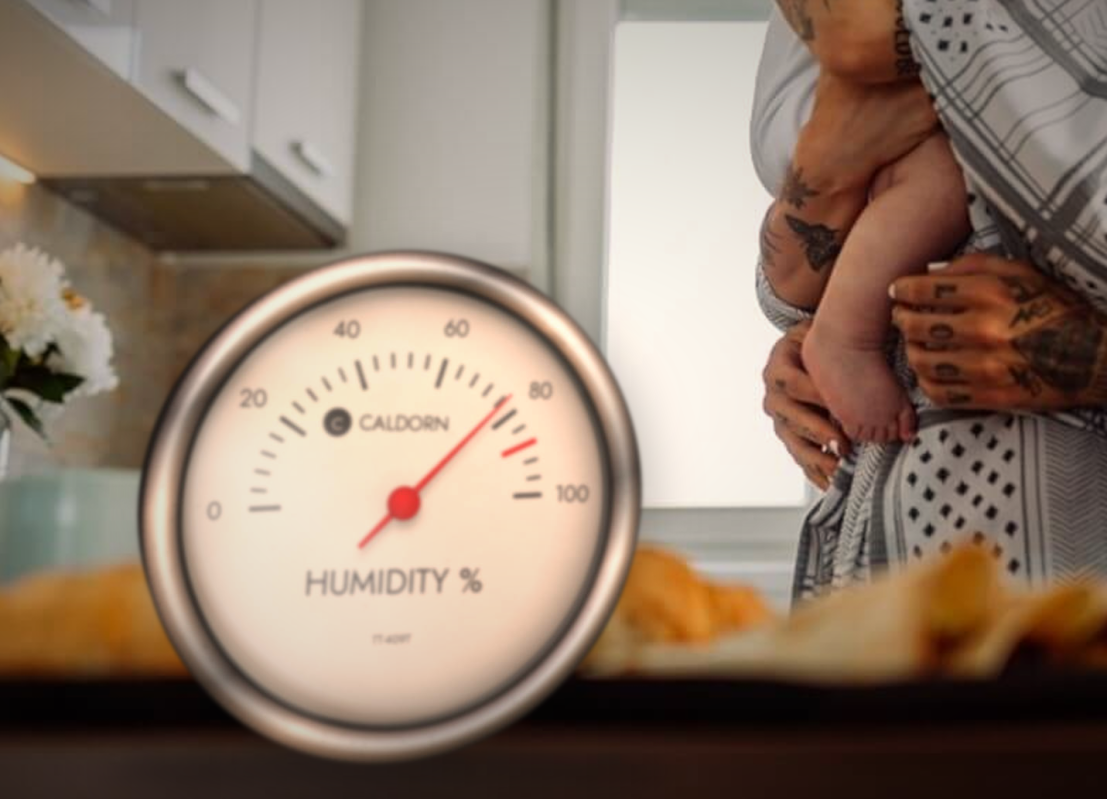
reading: % 76
